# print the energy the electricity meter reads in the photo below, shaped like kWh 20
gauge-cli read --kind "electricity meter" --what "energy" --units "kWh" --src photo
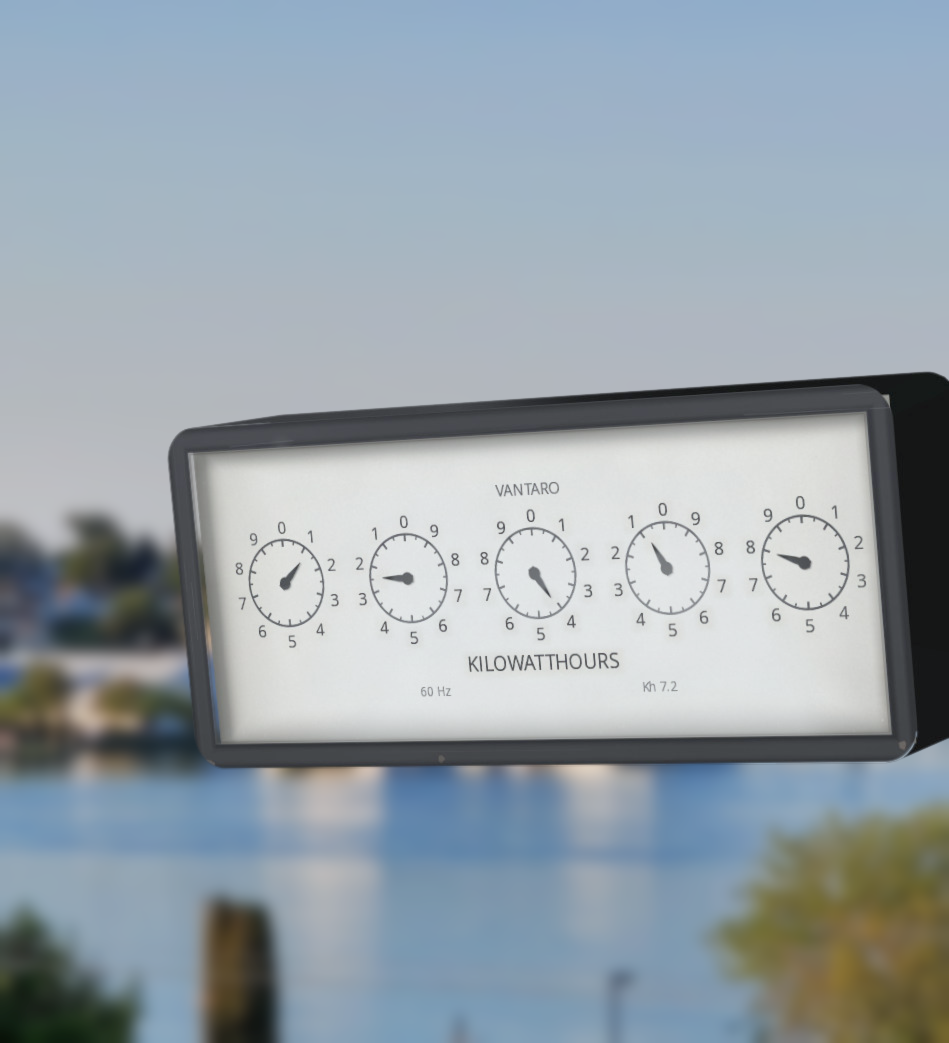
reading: kWh 12408
